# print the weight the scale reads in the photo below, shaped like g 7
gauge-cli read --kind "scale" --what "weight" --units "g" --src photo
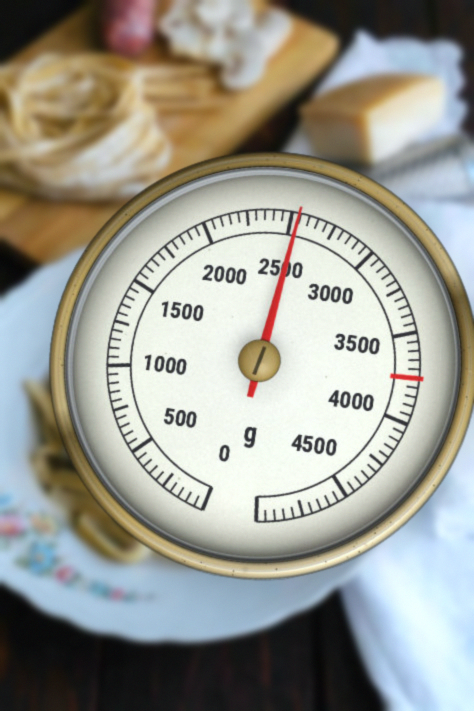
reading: g 2550
